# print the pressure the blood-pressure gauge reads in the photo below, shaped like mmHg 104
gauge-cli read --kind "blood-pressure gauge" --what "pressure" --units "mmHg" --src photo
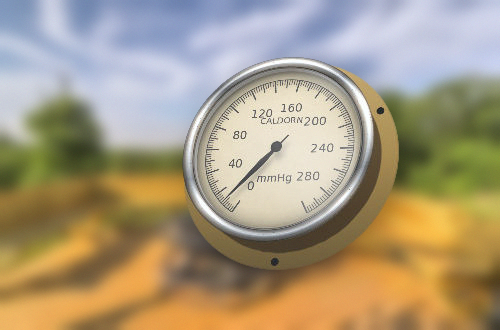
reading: mmHg 10
